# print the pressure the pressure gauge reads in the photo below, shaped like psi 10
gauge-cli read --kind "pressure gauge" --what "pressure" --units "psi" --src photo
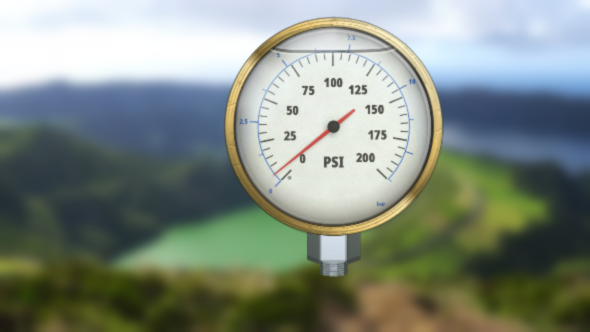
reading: psi 5
